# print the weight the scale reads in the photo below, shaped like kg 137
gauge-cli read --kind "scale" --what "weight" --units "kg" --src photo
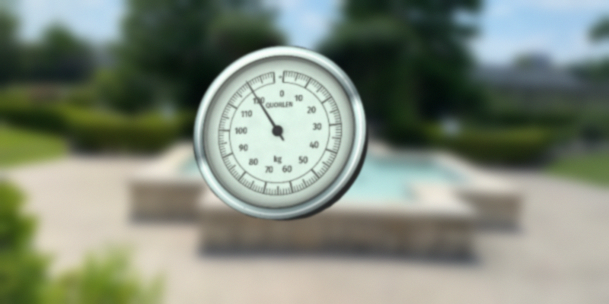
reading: kg 120
